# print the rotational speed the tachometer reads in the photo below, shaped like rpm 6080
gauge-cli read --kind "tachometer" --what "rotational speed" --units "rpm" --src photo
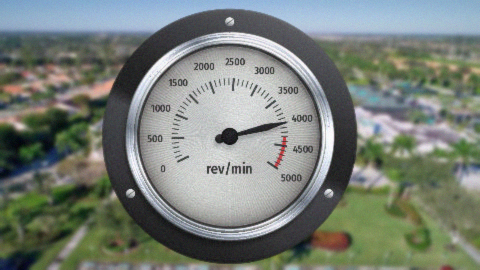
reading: rpm 4000
